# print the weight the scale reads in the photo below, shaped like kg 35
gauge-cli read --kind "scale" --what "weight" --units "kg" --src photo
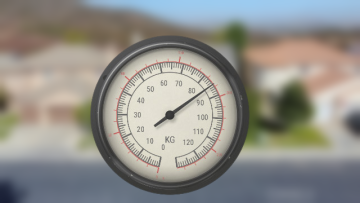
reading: kg 85
